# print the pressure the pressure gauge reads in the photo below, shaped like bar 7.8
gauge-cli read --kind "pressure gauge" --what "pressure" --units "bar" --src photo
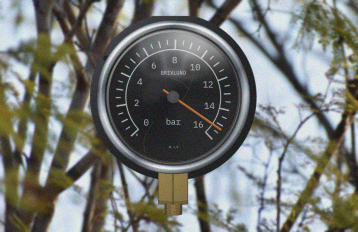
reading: bar 15.25
